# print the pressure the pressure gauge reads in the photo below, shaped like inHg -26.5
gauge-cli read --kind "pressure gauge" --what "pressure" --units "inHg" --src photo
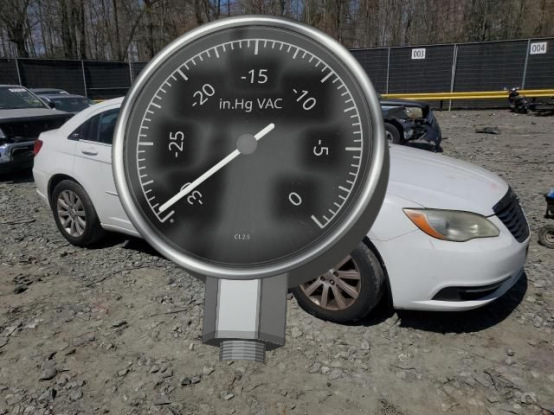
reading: inHg -29.5
